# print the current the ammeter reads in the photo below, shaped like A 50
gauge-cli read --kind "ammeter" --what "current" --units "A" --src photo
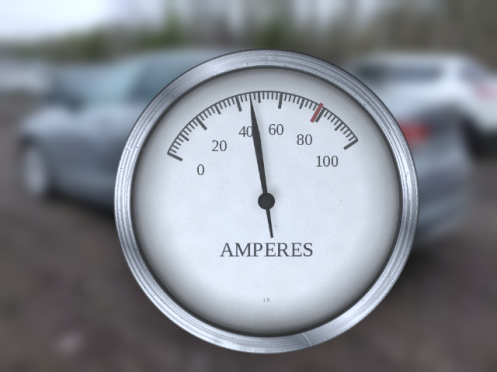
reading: A 46
